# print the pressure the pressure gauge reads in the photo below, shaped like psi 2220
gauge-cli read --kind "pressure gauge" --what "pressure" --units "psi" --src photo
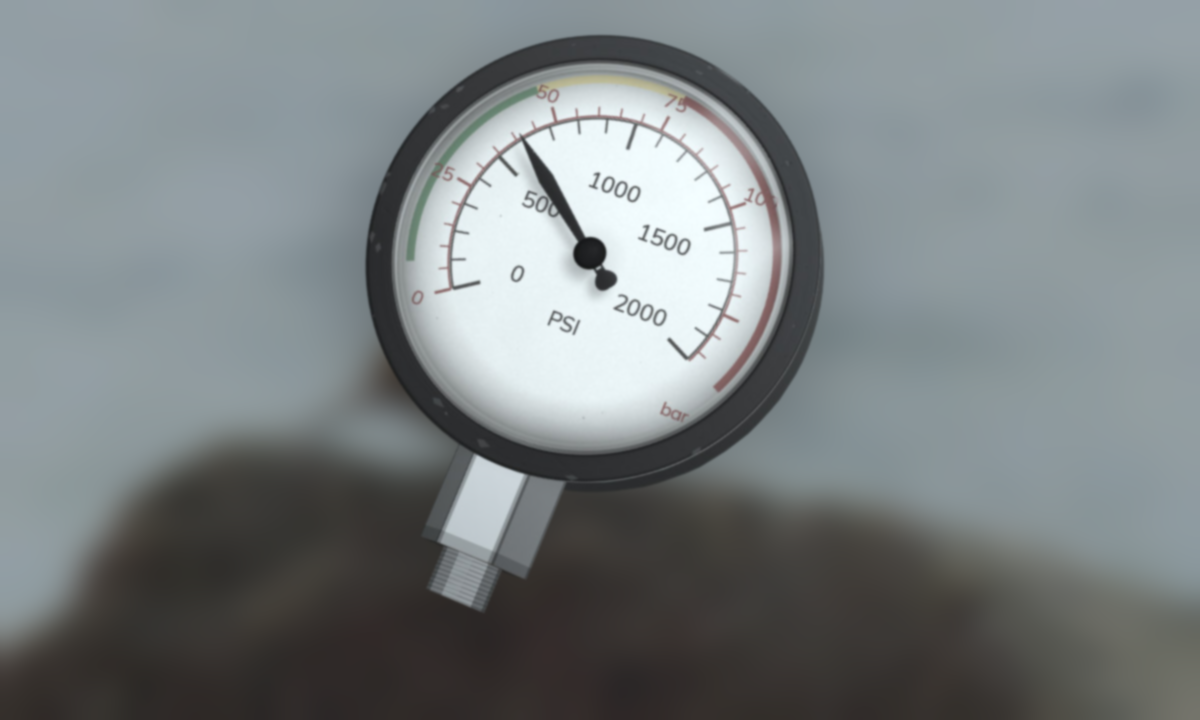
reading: psi 600
